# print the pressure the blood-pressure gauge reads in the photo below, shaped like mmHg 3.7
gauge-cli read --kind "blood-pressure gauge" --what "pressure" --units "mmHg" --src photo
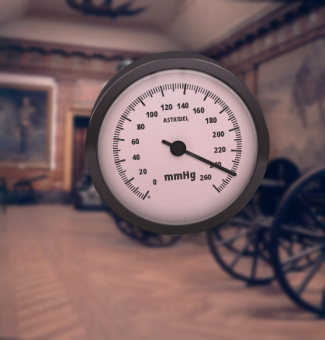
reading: mmHg 240
